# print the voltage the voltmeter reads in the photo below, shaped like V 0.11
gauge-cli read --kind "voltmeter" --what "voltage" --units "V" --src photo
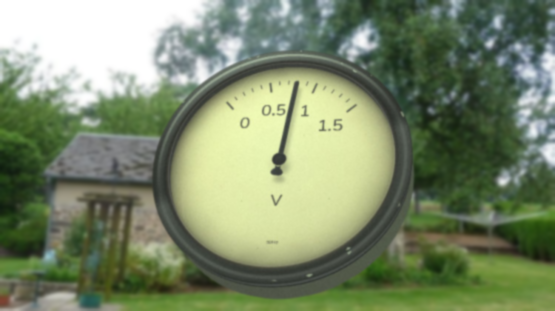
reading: V 0.8
